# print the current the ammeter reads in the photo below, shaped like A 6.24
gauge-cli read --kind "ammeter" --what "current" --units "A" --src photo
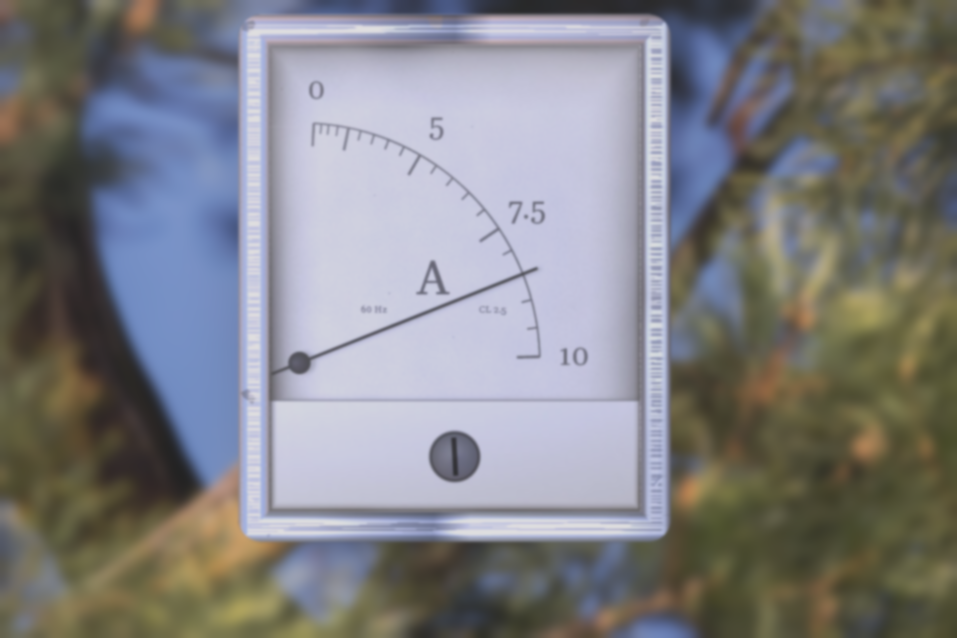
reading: A 8.5
